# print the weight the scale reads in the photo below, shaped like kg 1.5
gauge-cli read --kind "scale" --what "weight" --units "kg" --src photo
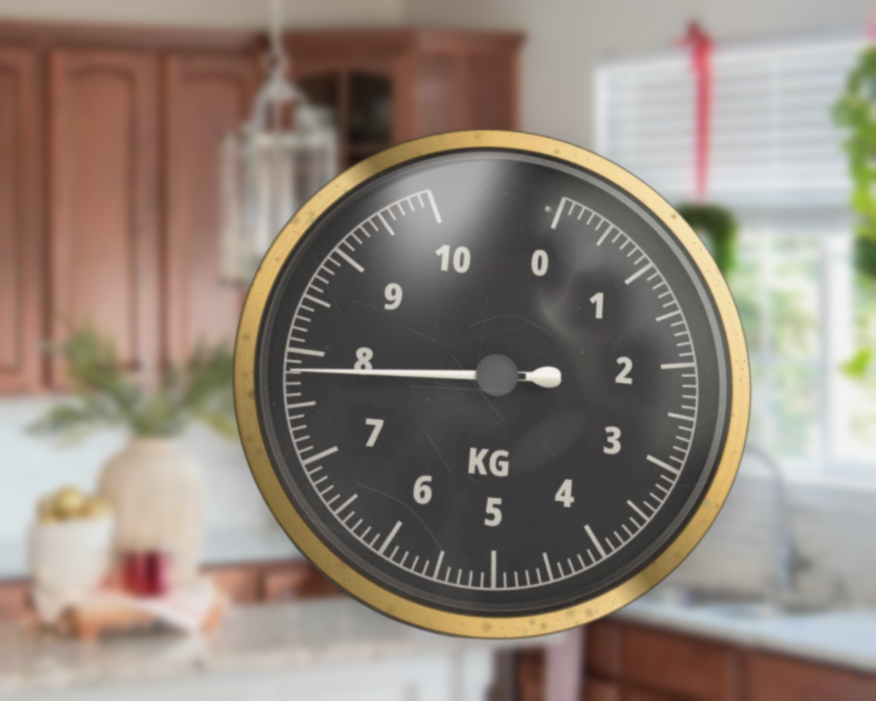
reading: kg 7.8
